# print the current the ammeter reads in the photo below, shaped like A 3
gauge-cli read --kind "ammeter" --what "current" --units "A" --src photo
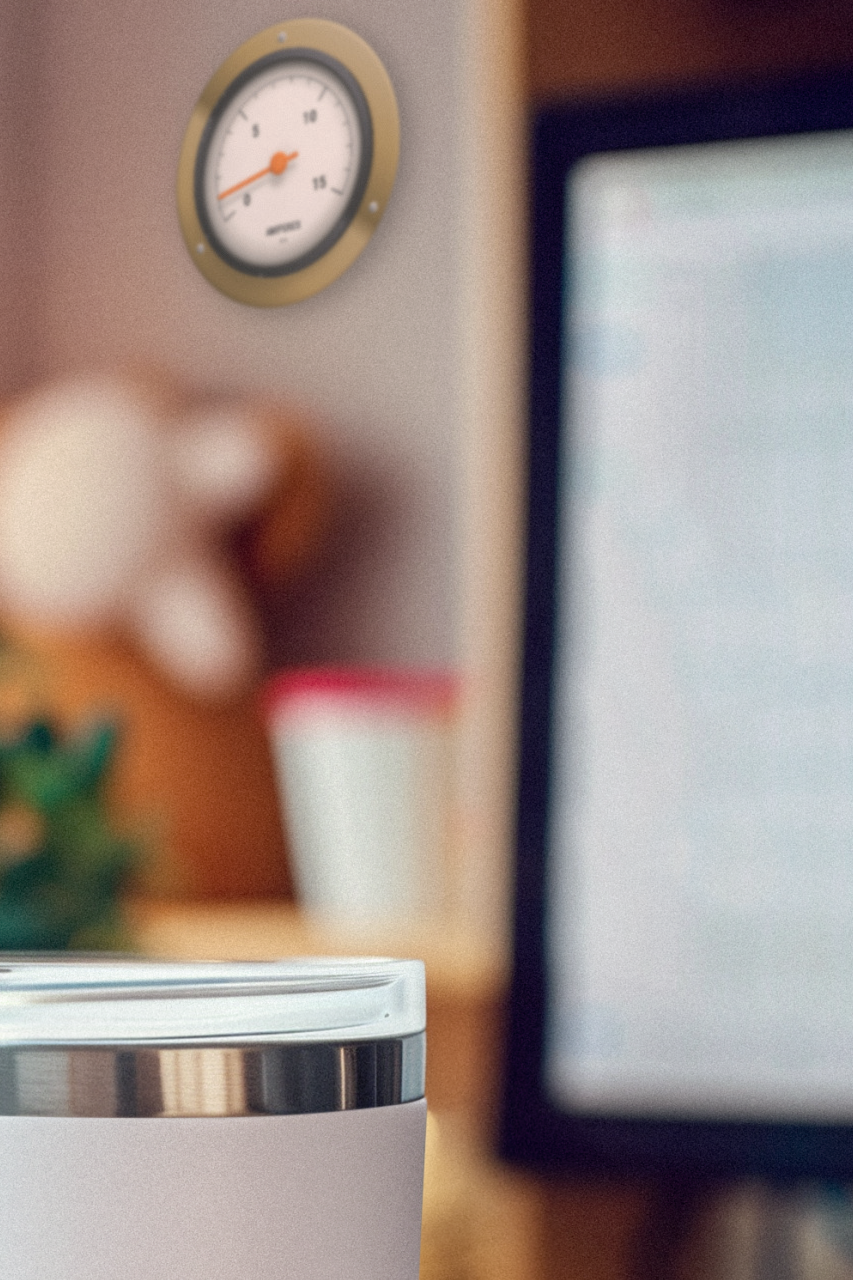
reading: A 1
